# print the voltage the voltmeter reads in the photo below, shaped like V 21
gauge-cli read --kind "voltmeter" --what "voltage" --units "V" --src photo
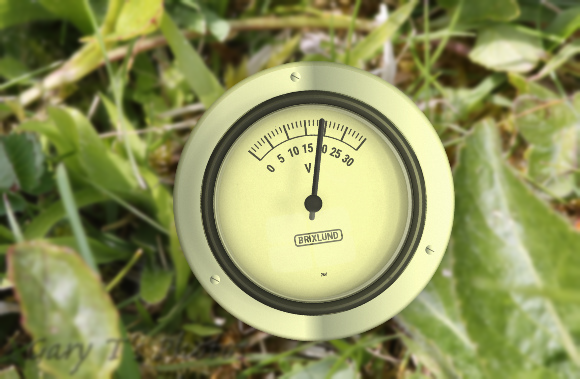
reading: V 19
